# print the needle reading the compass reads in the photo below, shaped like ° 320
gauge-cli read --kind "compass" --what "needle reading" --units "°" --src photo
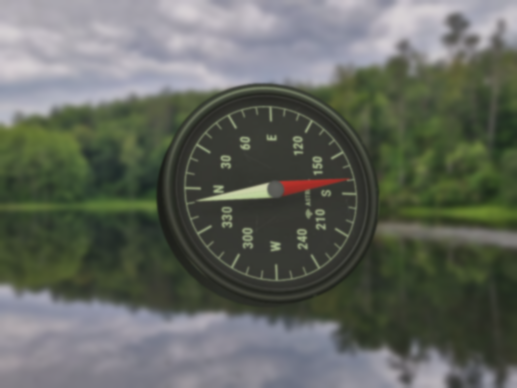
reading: ° 170
